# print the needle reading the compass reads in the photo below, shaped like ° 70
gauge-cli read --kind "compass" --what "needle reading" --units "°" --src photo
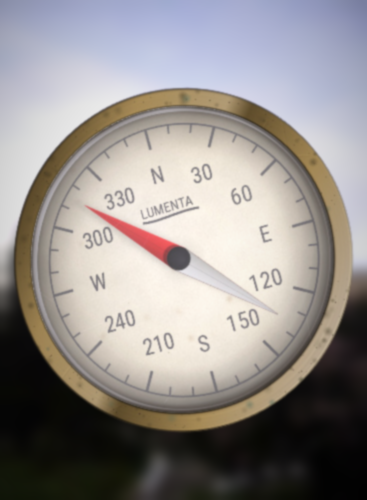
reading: ° 315
